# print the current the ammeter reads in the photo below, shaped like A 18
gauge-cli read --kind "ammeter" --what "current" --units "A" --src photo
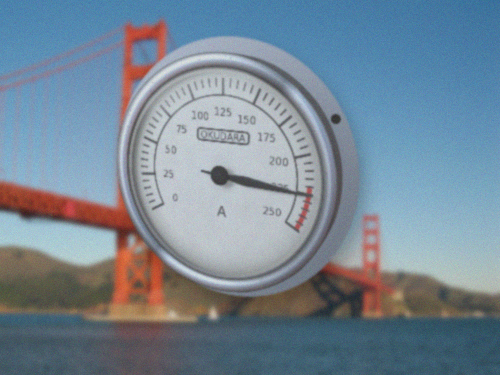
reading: A 225
